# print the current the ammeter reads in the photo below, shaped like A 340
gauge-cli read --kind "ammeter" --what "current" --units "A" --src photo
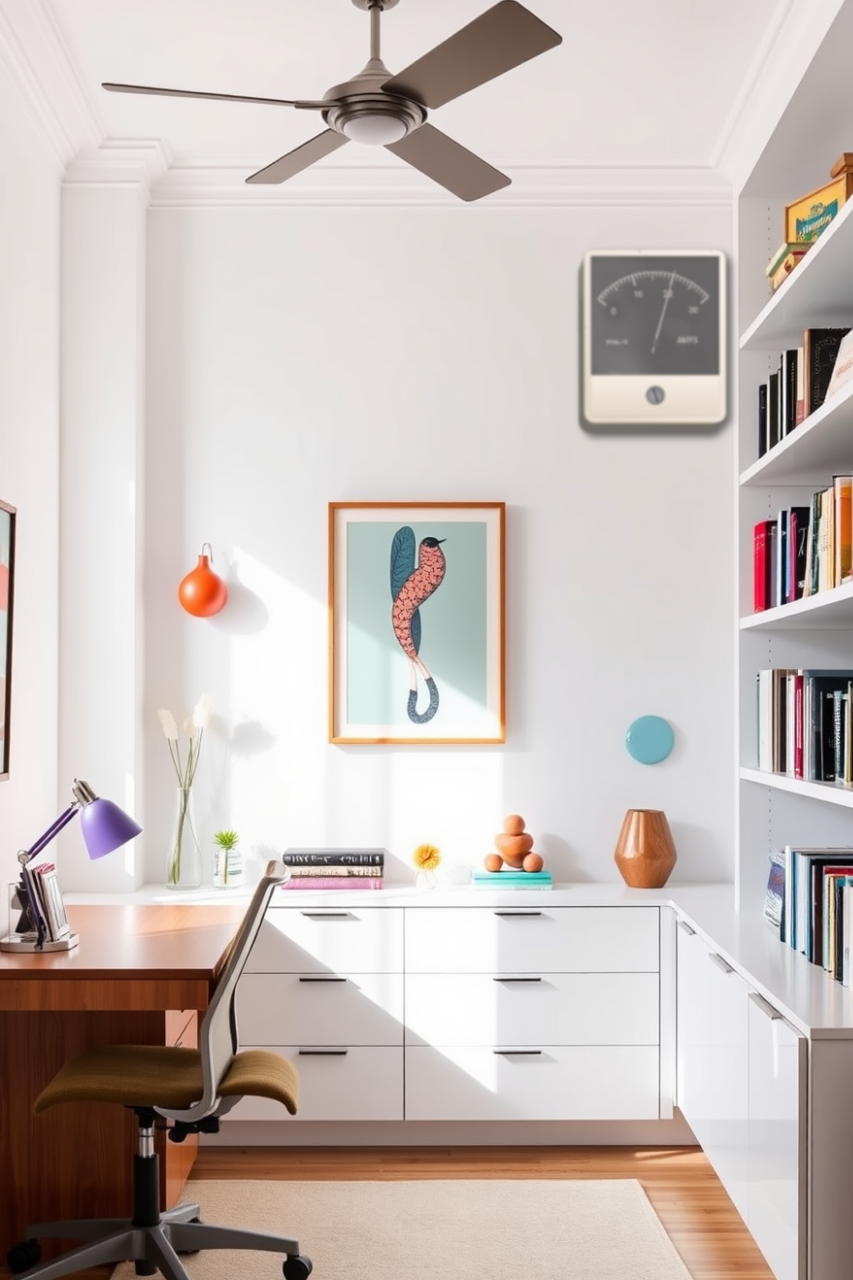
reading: A 20
